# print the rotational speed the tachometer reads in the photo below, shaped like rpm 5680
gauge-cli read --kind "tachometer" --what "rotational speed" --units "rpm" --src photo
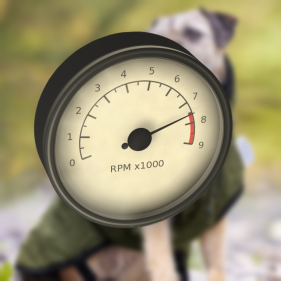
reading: rpm 7500
